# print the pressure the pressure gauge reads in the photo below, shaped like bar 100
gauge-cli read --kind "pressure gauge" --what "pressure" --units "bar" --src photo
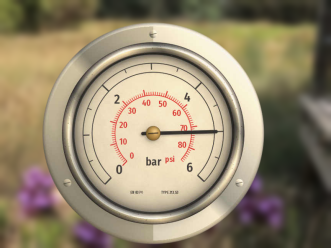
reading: bar 5
